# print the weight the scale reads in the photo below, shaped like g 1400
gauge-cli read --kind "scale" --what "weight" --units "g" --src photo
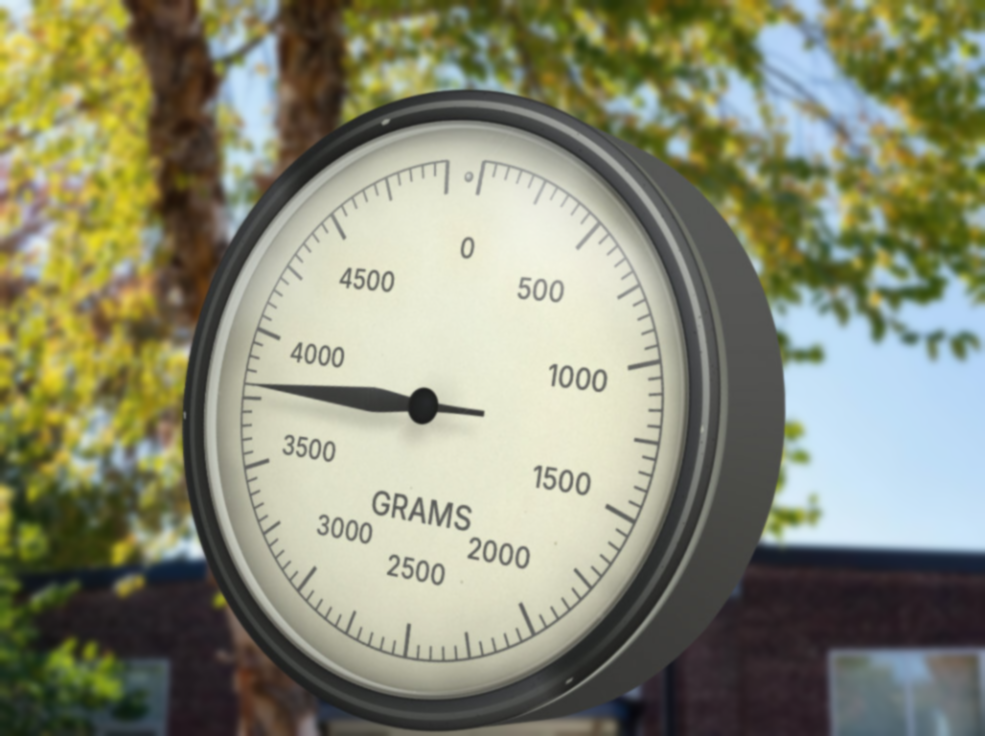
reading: g 3800
